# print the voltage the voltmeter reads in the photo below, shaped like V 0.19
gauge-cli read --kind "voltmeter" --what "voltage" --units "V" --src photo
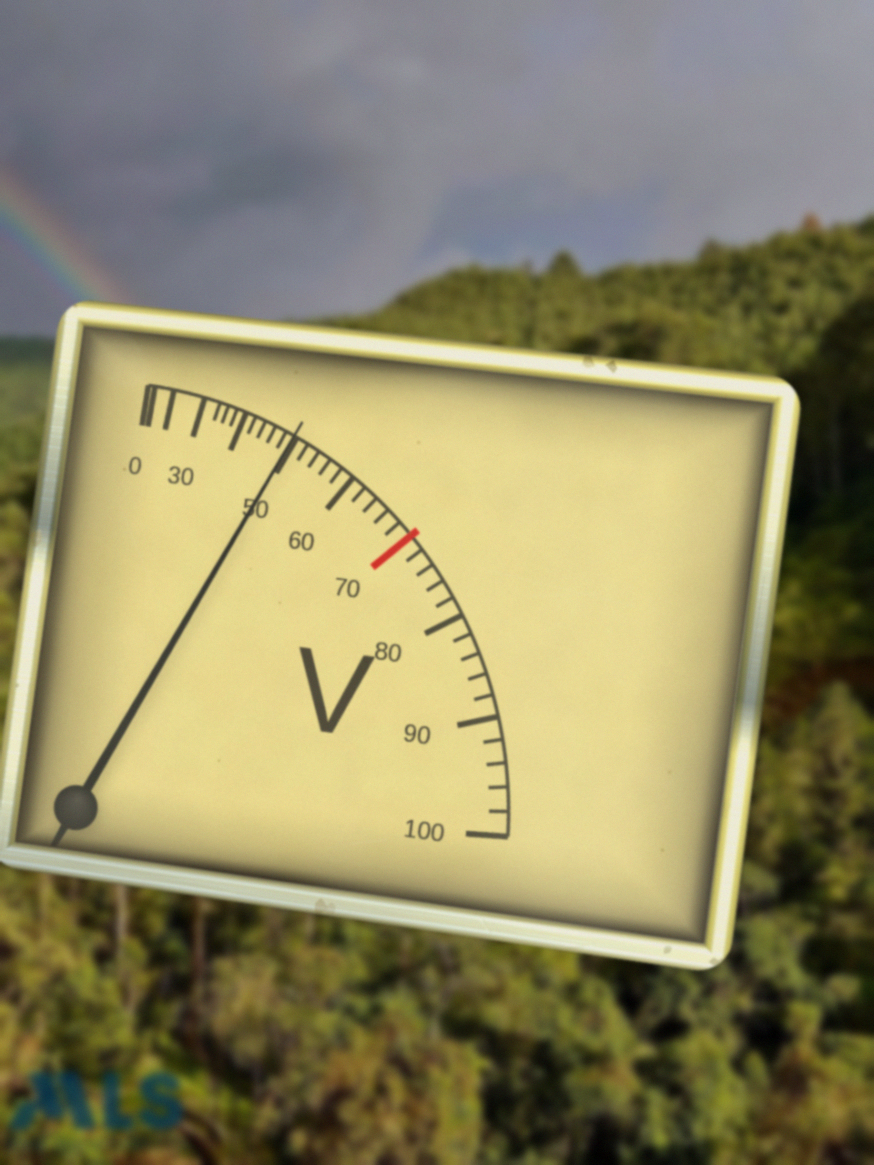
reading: V 50
